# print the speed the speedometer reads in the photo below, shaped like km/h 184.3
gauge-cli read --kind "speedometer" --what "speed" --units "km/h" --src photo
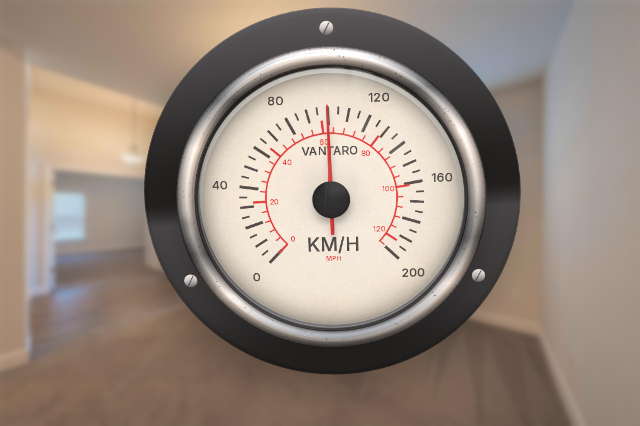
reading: km/h 100
